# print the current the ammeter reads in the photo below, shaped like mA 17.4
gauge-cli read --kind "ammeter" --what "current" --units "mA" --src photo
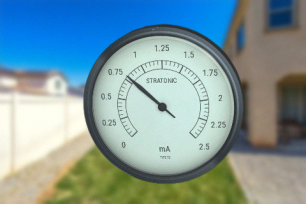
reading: mA 0.8
